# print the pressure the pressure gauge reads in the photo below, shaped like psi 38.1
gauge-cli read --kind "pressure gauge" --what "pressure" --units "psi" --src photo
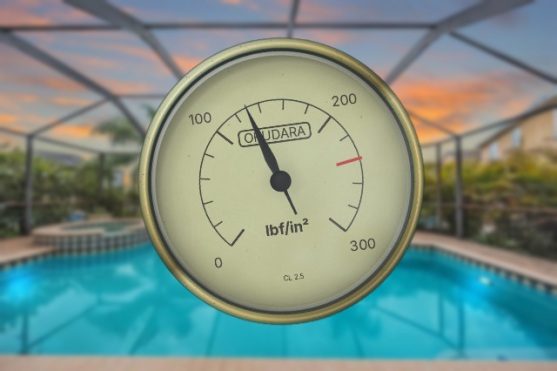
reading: psi 130
